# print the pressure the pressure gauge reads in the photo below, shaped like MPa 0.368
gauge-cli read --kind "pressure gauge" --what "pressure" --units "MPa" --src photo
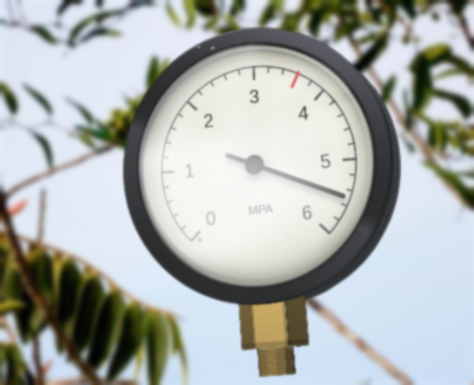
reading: MPa 5.5
